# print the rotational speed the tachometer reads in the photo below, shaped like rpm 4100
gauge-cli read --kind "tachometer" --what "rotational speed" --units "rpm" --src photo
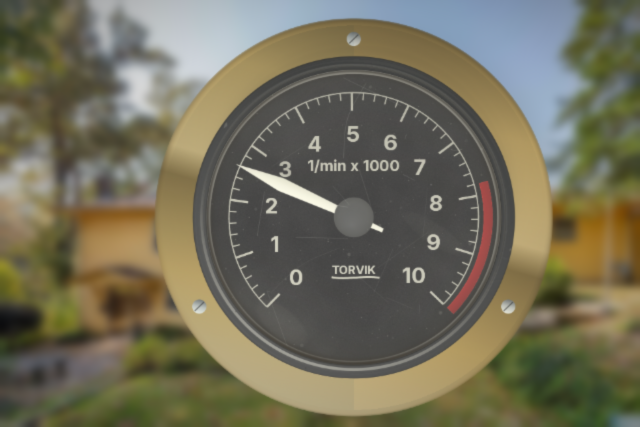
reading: rpm 2600
